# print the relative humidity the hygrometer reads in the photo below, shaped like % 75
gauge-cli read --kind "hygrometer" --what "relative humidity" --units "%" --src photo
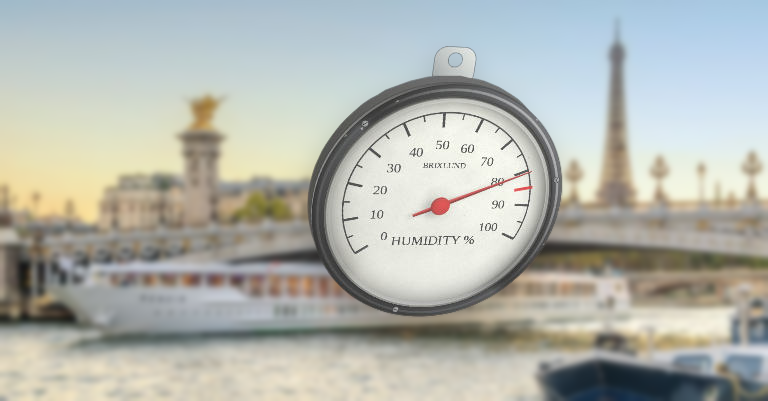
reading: % 80
